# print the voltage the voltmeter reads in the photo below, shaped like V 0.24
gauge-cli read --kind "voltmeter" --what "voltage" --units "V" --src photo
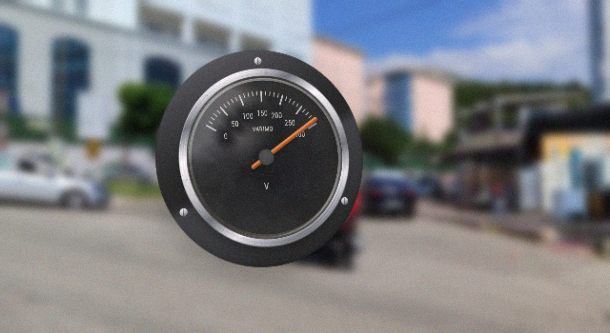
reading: V 290
